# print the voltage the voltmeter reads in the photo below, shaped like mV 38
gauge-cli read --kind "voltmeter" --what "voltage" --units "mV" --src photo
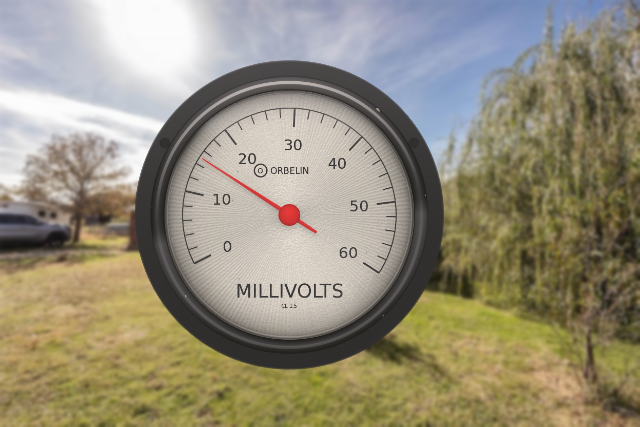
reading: mV 15
